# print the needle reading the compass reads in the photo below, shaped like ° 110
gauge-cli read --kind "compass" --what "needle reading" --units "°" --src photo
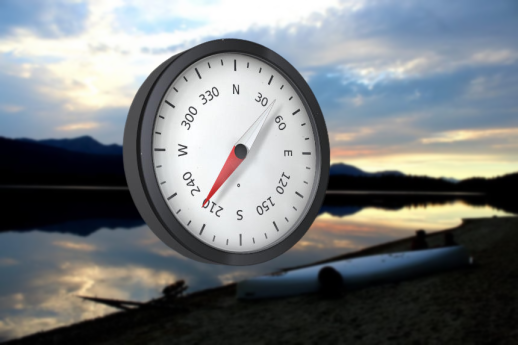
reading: ° 220
